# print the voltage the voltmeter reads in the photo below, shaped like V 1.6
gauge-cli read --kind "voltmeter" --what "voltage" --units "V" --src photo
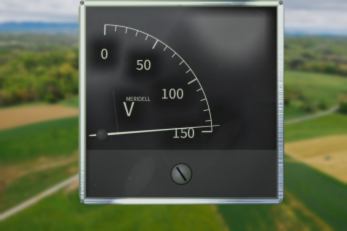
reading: V 145
